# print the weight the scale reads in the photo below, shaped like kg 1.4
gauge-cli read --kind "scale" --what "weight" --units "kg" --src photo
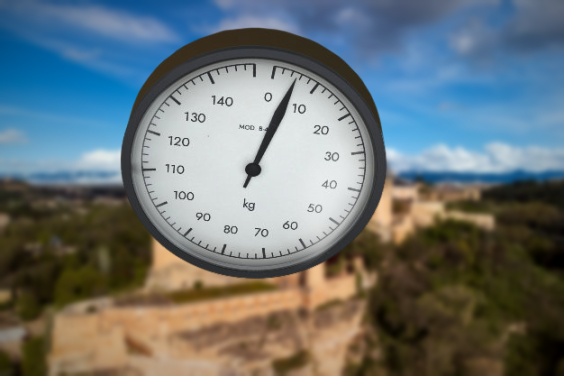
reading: kg 5
